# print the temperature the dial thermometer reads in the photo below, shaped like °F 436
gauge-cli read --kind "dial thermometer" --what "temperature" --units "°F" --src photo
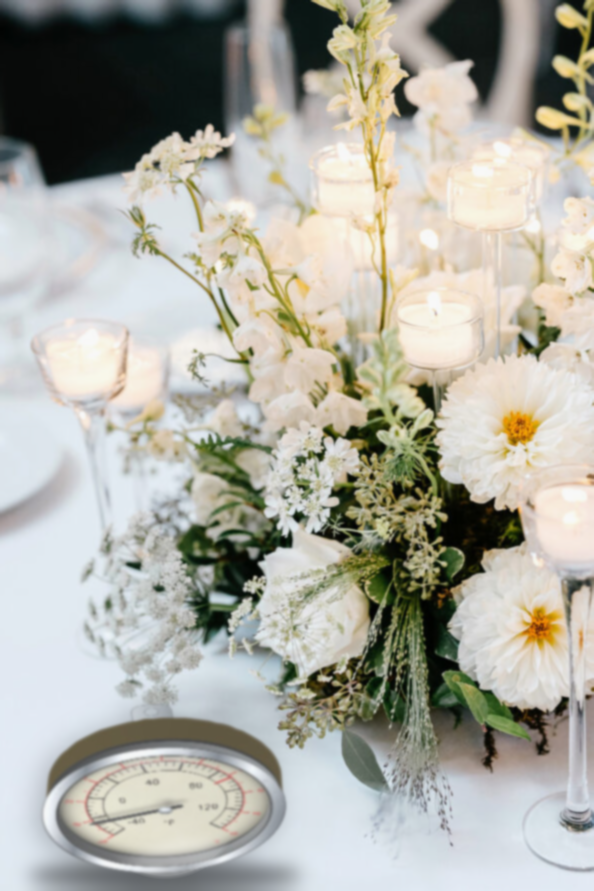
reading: °F -20
